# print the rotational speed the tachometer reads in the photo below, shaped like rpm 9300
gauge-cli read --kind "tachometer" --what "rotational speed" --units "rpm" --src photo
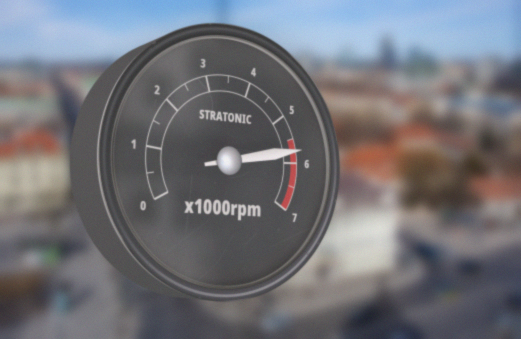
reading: rpm 5750
